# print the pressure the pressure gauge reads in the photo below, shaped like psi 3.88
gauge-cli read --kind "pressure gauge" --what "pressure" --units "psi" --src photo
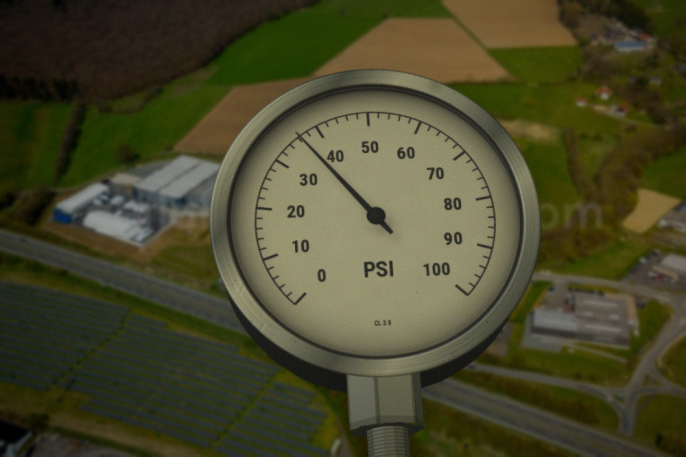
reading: psi 36
